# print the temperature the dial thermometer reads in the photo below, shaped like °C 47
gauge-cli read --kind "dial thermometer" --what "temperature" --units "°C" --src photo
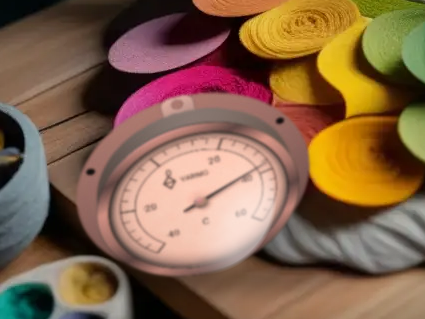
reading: °C 36
